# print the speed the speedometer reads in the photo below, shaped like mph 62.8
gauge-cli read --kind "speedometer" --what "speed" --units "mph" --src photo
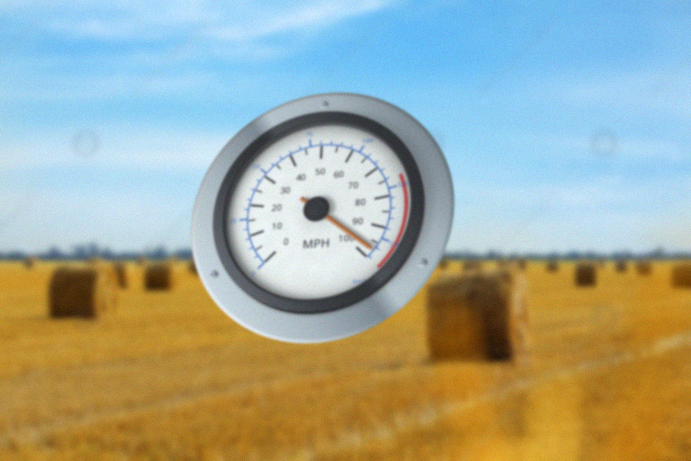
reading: mph 97.5
